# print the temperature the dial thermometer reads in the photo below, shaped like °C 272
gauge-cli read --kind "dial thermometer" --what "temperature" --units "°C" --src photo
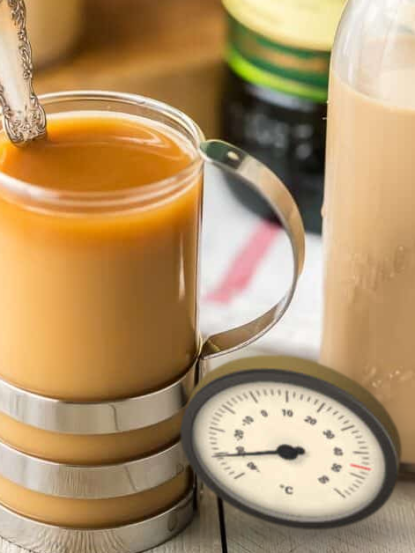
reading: °C -30
